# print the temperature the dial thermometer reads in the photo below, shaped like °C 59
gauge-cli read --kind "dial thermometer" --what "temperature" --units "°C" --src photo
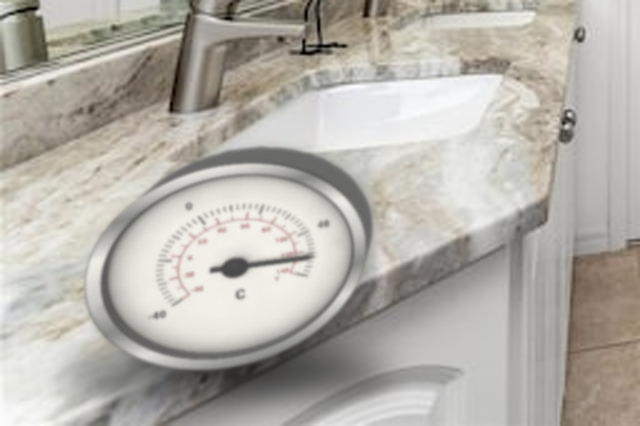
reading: °C 50
